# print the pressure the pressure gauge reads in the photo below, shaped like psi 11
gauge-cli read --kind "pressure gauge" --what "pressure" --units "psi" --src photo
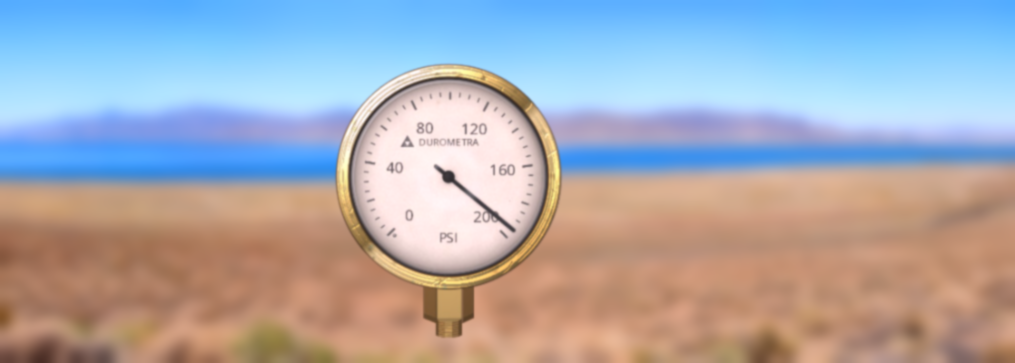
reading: psi 195
